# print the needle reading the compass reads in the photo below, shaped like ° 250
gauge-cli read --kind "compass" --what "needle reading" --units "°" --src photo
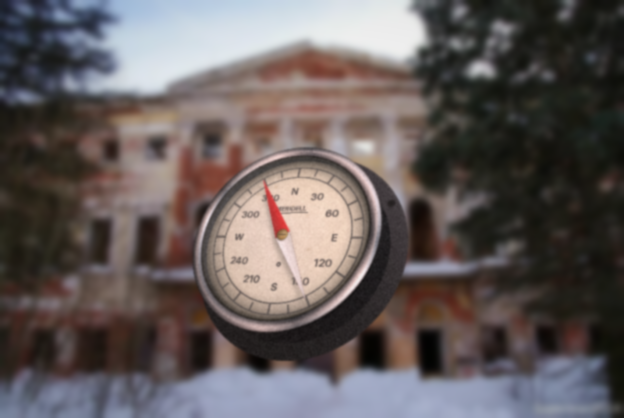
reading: ° 330
